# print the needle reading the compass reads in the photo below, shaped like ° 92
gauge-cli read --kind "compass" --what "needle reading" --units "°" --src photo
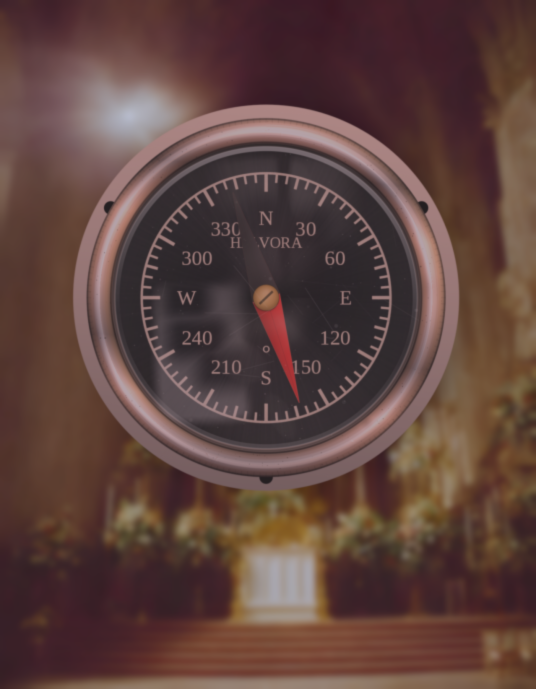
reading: ° 162.5
